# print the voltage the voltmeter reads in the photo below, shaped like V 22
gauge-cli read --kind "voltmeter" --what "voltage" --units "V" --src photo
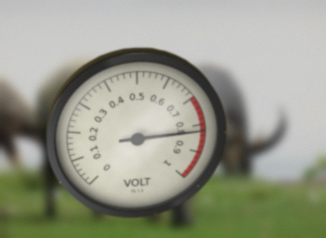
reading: V 0.82
